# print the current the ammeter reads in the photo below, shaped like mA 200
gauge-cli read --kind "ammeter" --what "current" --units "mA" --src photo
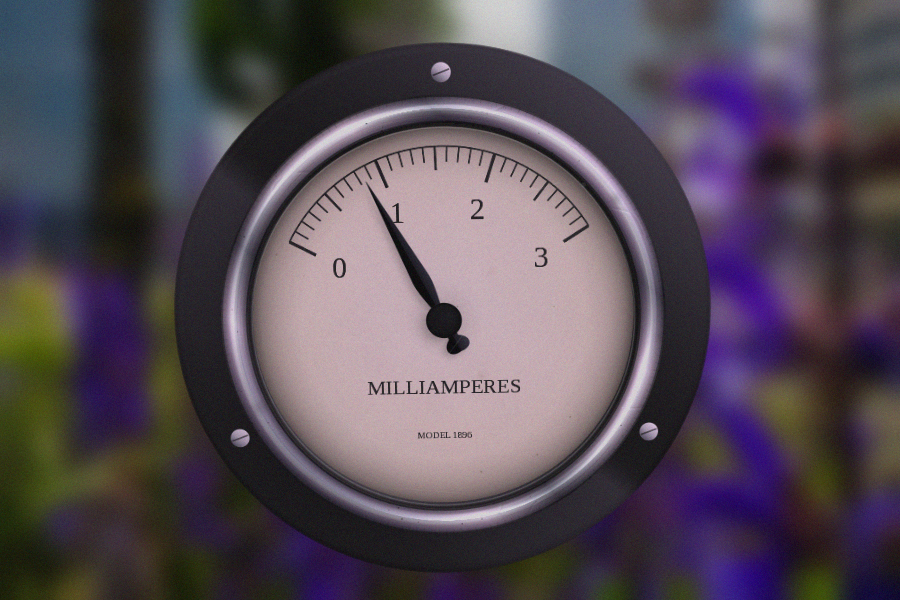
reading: mA 0.85
